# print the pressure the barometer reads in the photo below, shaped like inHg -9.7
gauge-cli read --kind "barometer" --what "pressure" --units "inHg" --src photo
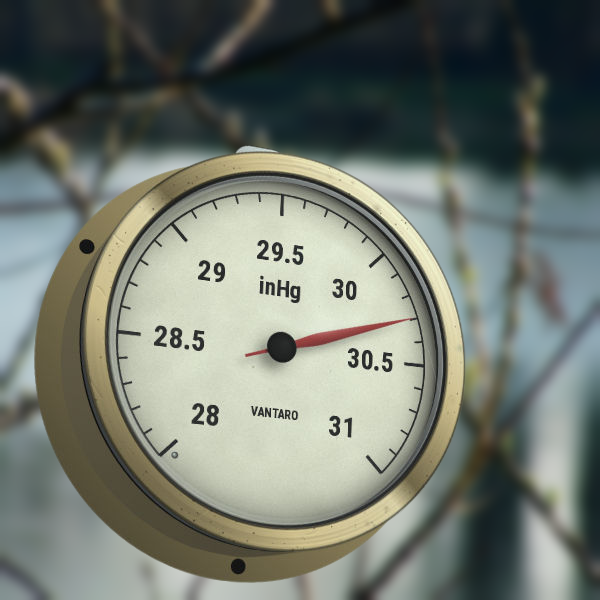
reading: inHg 30.3
